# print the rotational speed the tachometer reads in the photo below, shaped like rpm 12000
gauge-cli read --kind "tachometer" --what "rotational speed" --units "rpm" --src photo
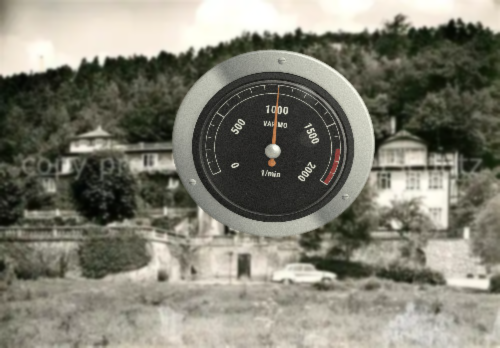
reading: rpm 1000
